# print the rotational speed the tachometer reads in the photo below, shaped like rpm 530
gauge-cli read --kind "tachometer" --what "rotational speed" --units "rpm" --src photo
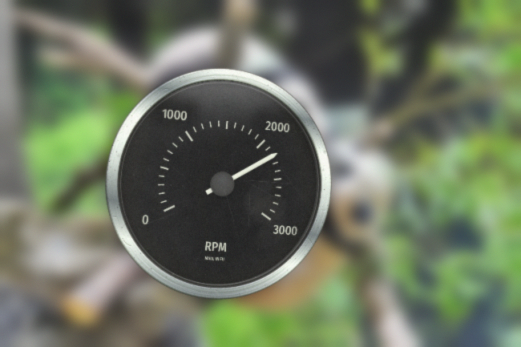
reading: rpm 2200
